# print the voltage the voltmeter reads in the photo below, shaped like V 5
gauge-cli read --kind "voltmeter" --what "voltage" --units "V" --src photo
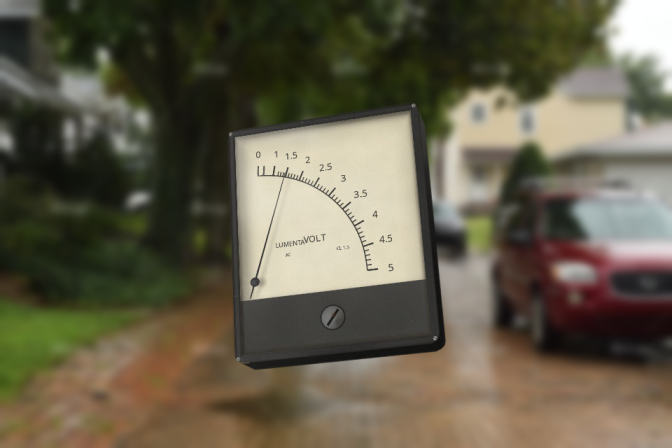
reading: V 1.5
